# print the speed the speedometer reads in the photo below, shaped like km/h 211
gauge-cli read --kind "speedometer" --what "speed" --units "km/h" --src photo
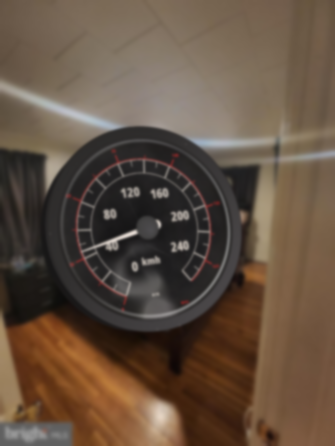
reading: km/h 45
